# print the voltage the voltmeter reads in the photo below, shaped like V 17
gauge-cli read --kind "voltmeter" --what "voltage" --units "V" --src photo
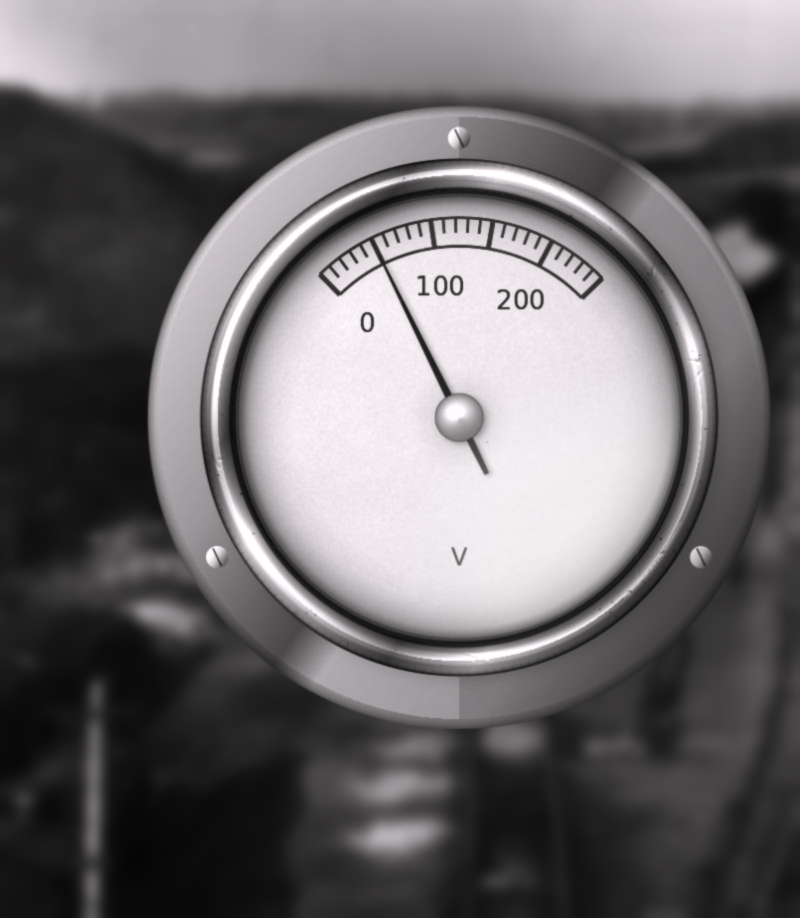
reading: V 50
